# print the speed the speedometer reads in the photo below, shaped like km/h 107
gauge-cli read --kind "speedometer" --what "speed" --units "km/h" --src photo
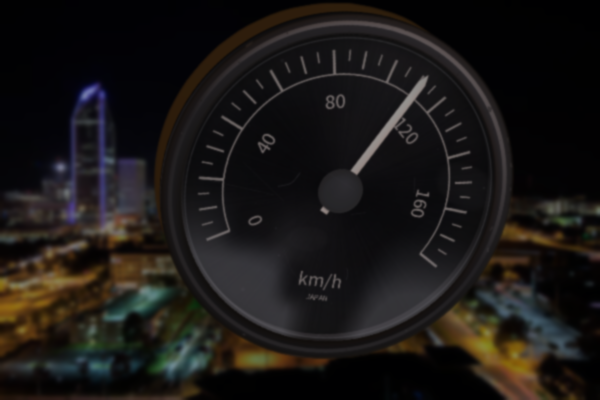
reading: km/h 110
